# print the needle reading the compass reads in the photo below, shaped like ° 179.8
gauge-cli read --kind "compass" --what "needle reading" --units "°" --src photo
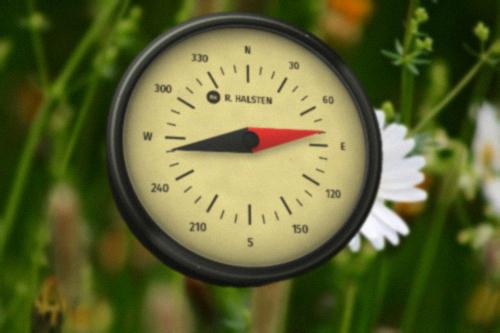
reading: ° 80
